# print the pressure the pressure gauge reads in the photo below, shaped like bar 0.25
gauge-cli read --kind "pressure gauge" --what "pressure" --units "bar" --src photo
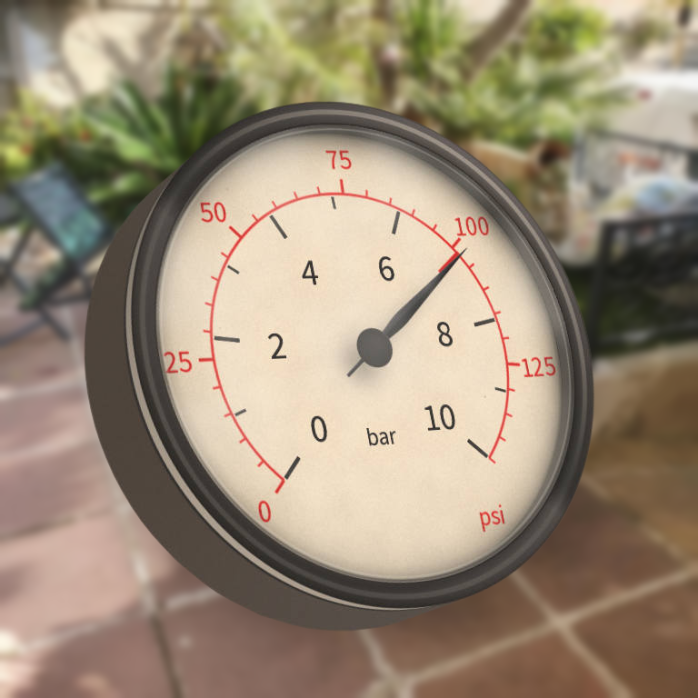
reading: bar 7
